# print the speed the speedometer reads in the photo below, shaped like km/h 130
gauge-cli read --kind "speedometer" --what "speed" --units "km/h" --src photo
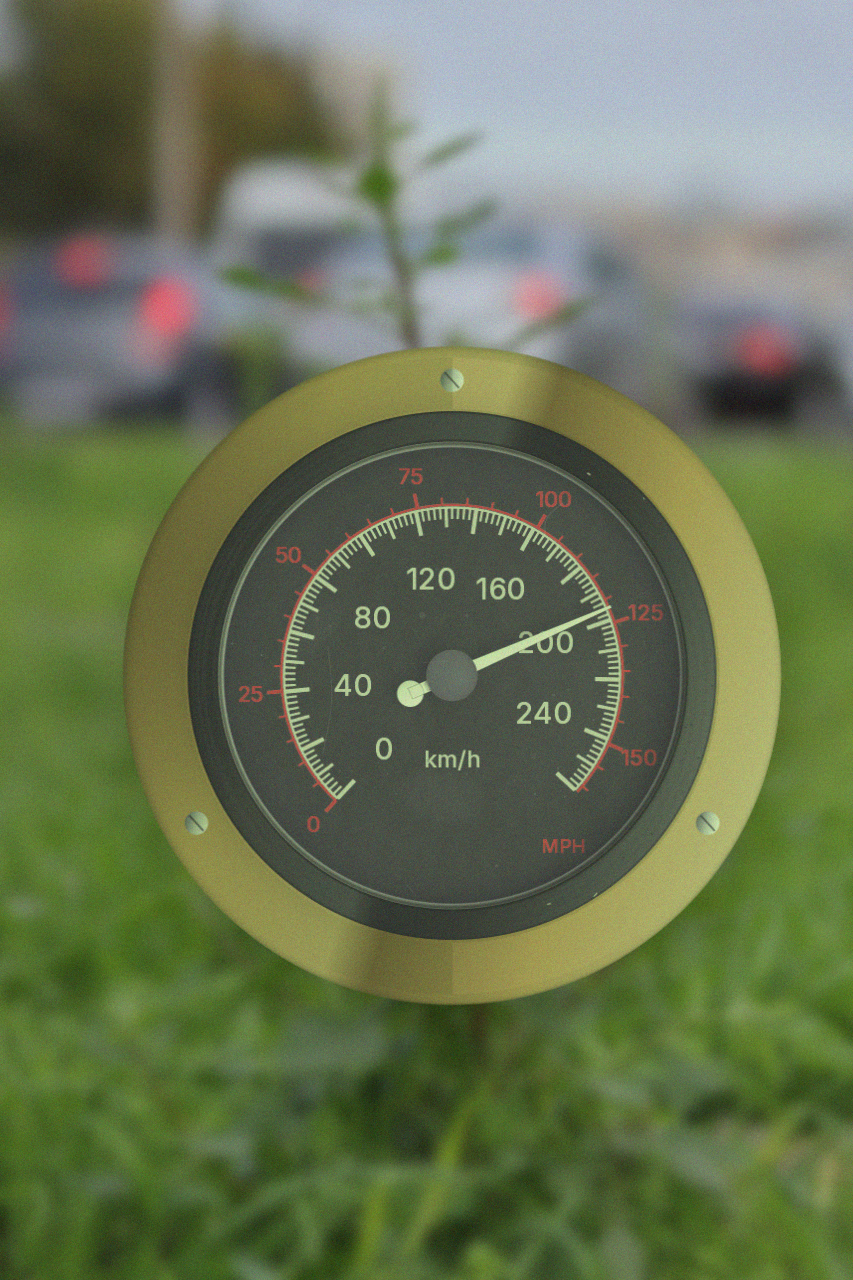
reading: km/h 196
